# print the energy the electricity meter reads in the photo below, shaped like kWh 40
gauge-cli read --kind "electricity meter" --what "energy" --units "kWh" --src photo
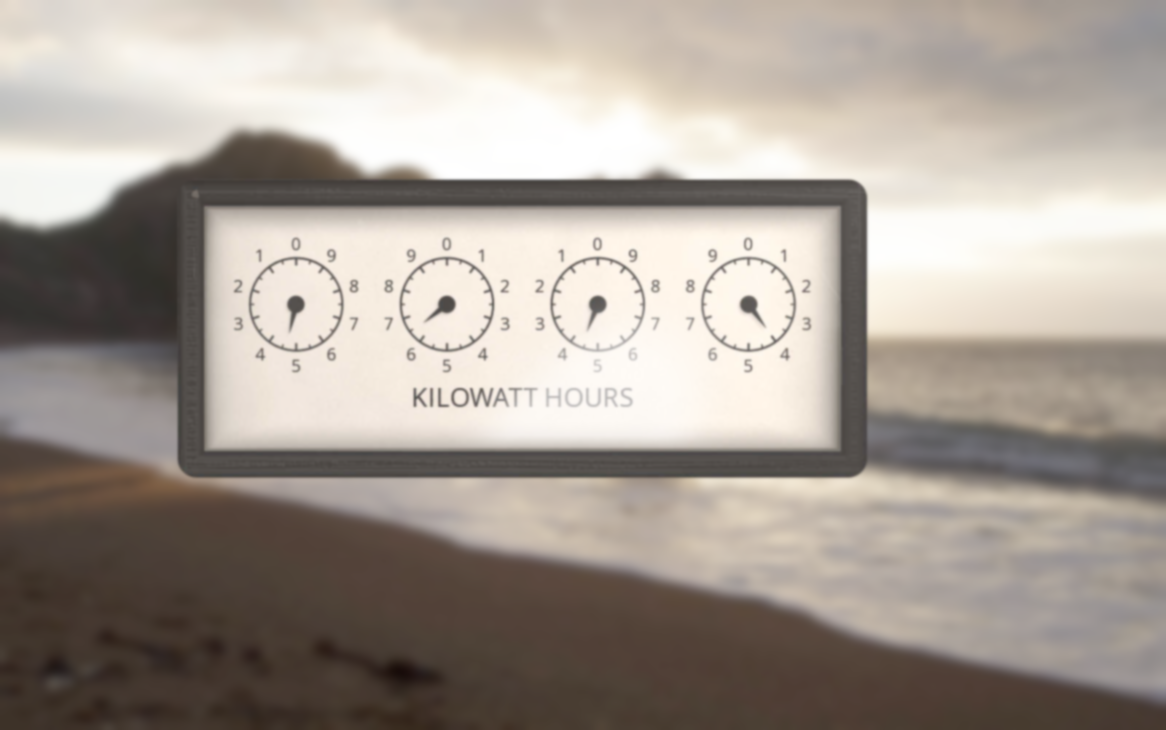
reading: kWh 4644
